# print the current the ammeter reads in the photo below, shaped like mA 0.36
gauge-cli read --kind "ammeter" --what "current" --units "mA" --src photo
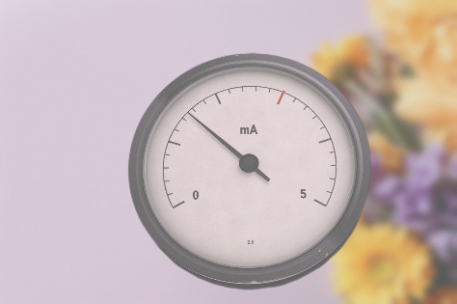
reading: mA 1.5
